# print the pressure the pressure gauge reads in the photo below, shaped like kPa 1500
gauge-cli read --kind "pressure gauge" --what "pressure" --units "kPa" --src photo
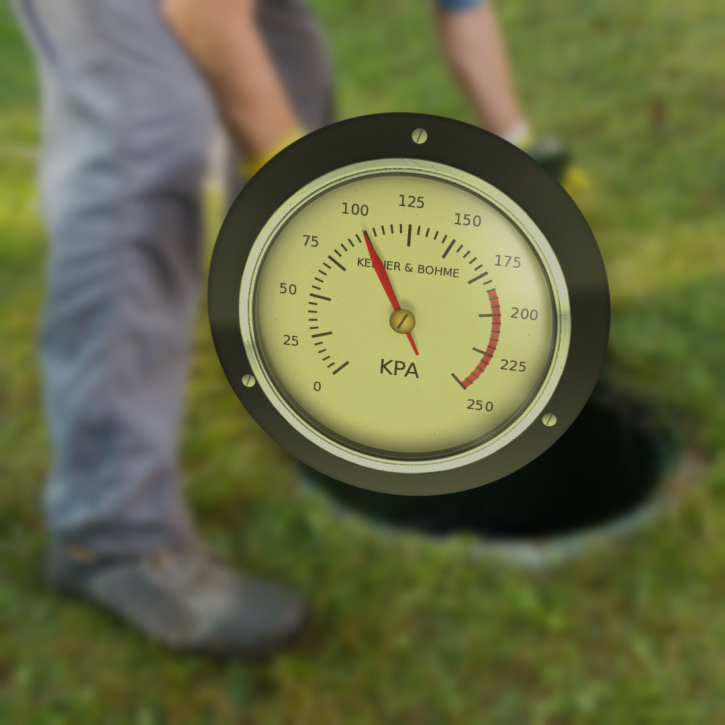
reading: kPa 100
